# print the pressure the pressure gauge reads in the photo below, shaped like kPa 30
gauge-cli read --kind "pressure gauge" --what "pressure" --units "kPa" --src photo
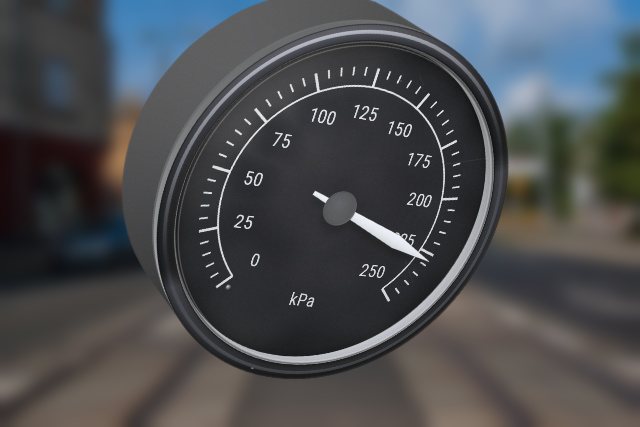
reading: kPa 227.5
